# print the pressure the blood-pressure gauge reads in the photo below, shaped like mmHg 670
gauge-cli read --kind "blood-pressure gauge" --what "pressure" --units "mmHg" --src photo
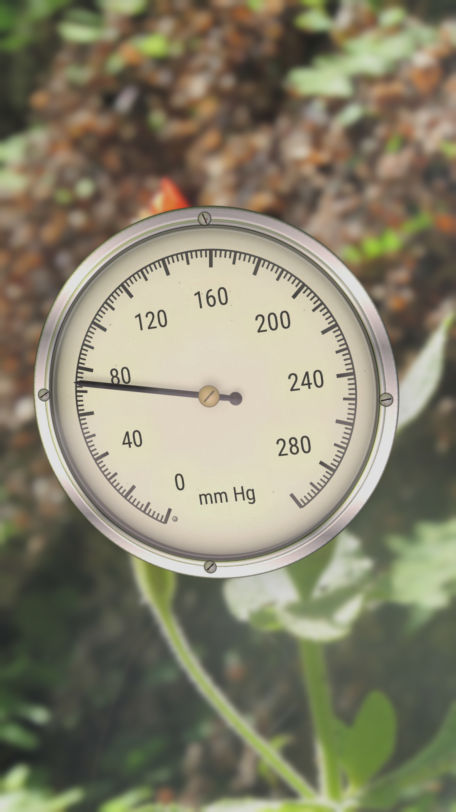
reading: mmHg 74
